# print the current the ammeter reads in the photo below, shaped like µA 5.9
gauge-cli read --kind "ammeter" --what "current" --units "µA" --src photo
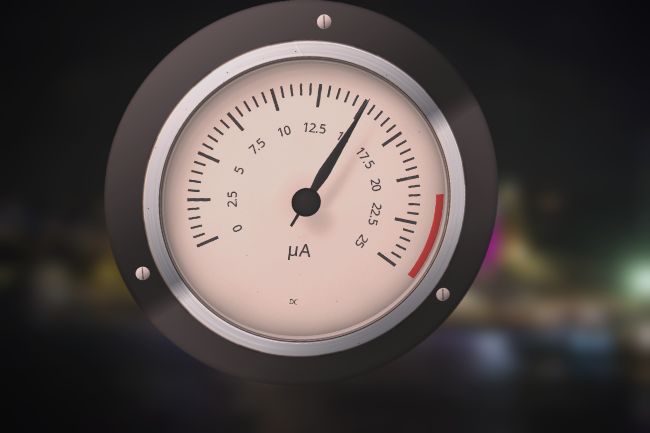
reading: µA 15
